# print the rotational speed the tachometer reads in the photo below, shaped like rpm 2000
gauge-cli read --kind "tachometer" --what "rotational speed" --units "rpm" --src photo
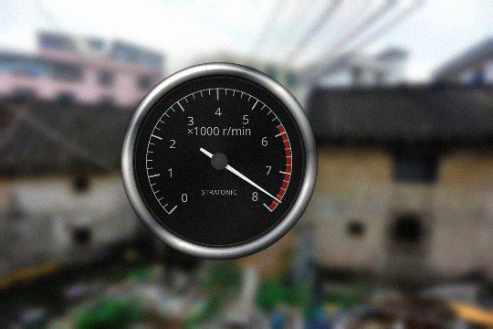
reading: rpm 7700
